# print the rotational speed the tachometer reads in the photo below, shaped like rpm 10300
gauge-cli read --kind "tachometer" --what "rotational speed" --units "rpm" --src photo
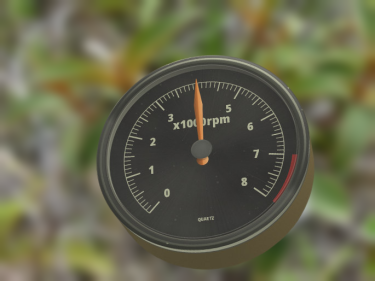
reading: rpm 4000
